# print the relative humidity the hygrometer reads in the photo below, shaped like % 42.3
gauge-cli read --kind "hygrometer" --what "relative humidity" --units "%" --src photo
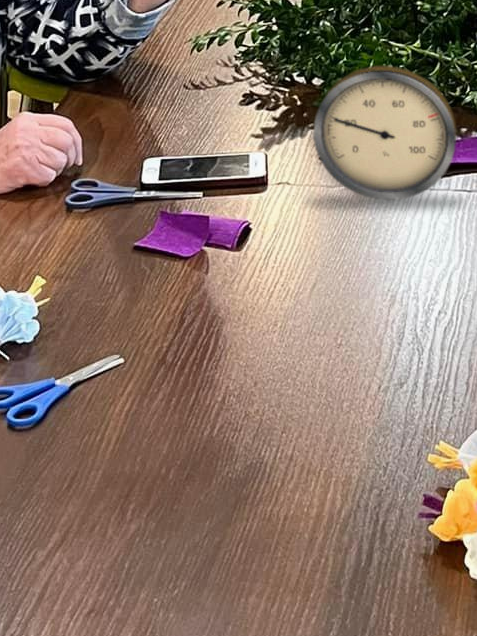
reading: % 20
